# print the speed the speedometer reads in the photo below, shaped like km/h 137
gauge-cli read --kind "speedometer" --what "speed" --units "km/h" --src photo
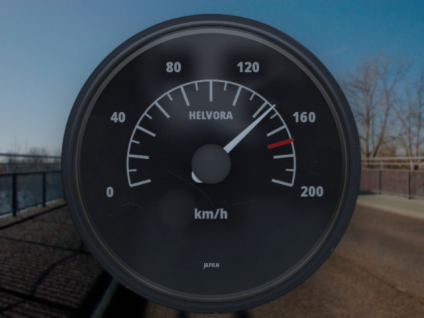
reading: km/h 145
